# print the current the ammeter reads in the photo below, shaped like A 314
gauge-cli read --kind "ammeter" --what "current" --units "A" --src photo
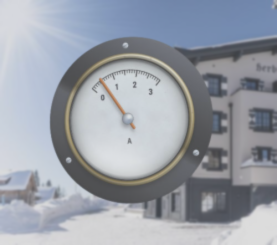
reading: A 0.5
